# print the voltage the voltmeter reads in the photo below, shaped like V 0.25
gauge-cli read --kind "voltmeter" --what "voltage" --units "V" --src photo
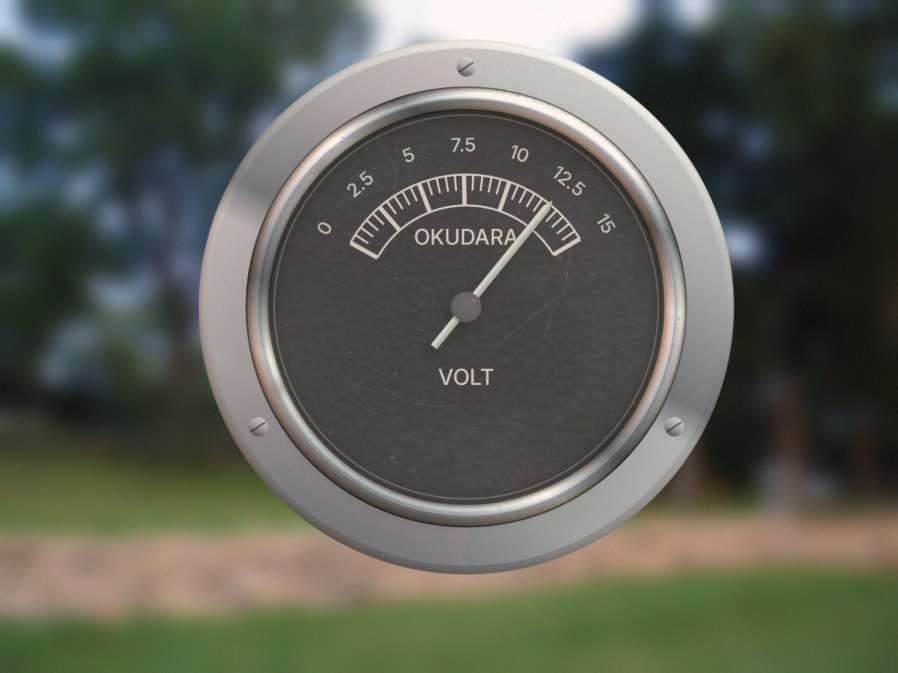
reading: V 12.5
